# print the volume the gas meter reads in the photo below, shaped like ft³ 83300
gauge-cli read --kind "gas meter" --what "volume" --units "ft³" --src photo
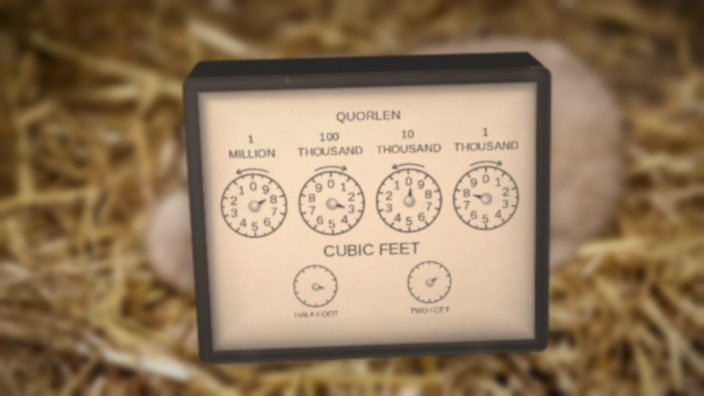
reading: ft³ 829800
